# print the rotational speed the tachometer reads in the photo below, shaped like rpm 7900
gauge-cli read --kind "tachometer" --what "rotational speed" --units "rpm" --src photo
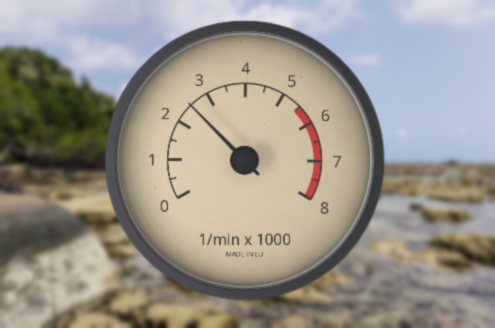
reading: rpm 2500
